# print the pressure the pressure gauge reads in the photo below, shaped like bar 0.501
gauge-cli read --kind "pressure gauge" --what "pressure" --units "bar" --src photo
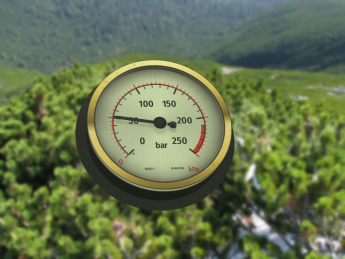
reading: bar 50
